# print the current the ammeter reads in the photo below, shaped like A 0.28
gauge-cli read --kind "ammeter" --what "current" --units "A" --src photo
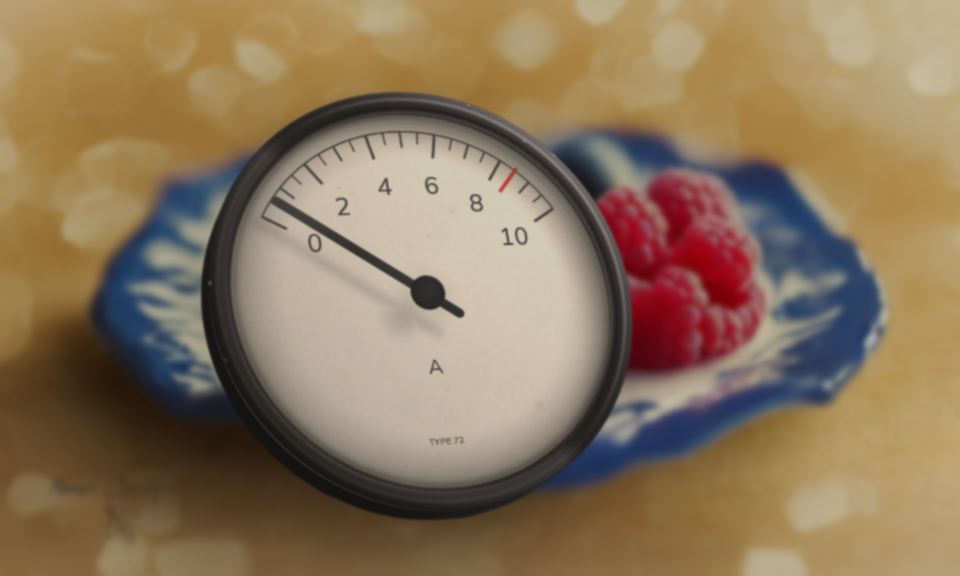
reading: A 0.5
